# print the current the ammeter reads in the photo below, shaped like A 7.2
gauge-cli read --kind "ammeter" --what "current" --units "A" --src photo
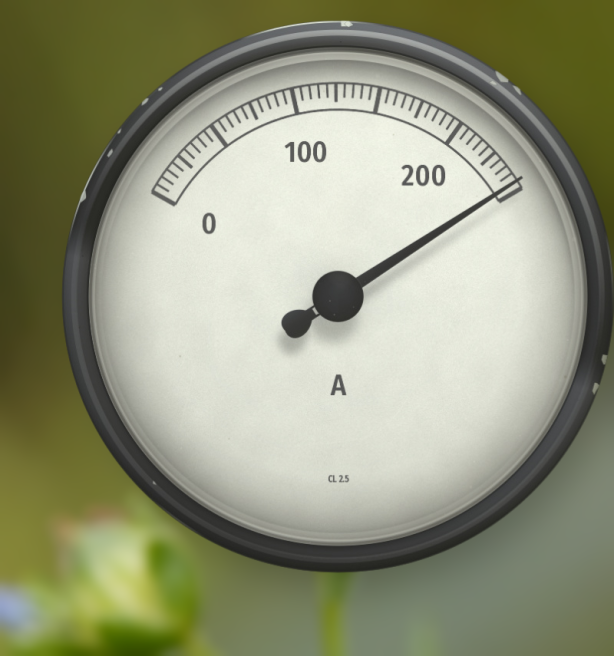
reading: A 245
